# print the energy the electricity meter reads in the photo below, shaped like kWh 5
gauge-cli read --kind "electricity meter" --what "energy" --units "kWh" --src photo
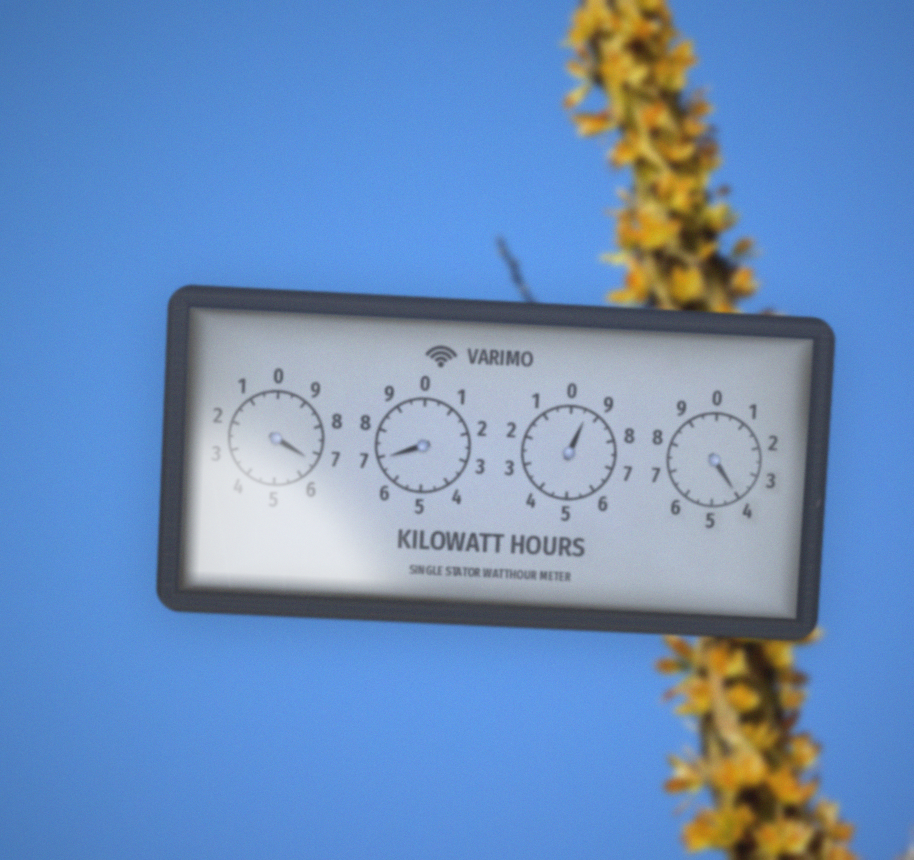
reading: kWh 6694
